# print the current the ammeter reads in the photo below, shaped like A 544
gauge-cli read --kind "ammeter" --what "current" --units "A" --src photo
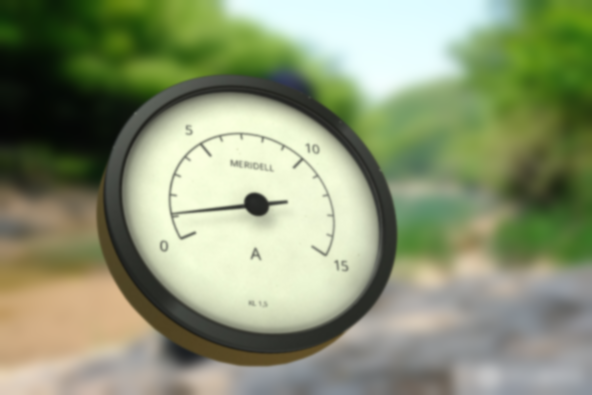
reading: A 1
